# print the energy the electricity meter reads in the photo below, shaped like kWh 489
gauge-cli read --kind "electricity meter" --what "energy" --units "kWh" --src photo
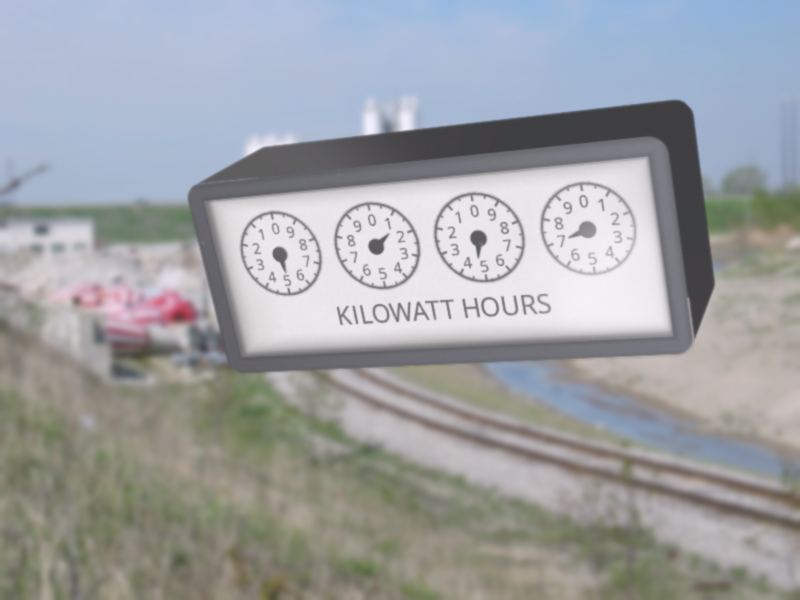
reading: kWh 5147
